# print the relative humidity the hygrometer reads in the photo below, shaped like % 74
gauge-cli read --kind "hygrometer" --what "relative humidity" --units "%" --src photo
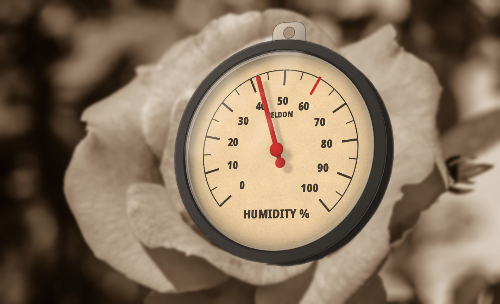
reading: % 42.5
